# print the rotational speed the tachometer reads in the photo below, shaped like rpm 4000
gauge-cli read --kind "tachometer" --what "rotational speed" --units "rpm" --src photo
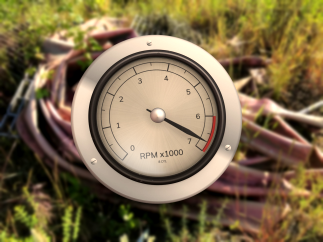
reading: rpm 6750
